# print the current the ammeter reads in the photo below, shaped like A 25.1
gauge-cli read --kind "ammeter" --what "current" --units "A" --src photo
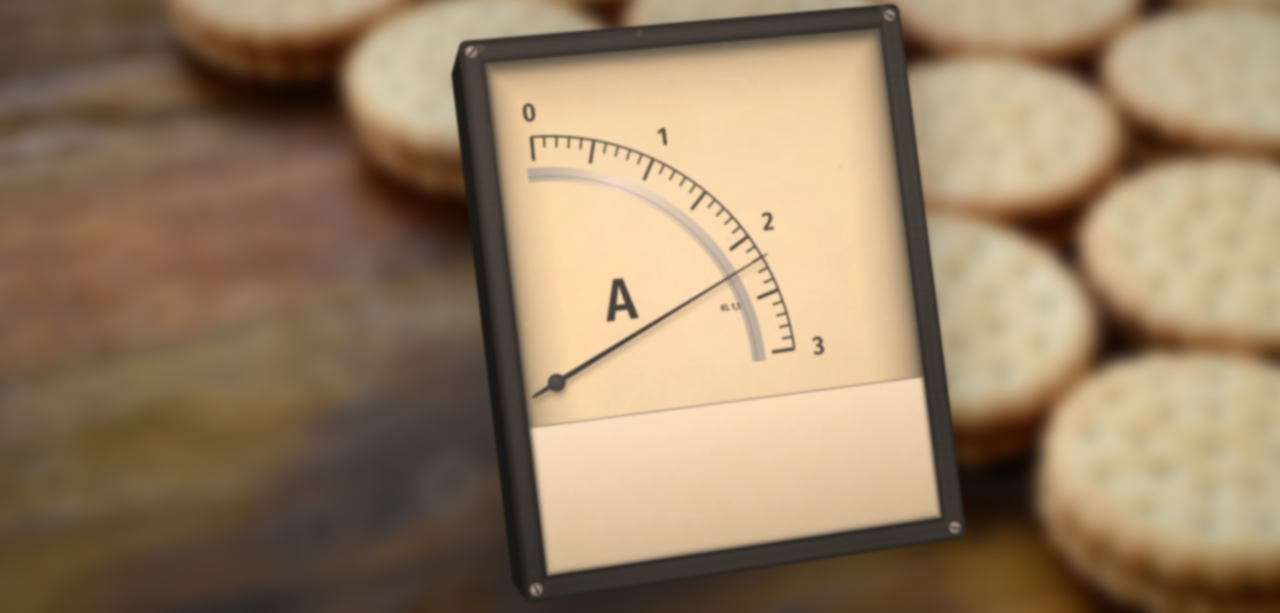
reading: A 2.2
